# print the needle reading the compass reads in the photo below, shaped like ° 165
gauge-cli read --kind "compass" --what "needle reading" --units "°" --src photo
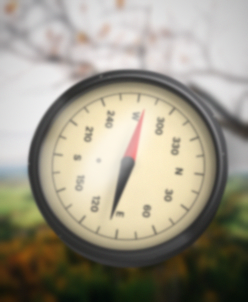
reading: ° 277.5
